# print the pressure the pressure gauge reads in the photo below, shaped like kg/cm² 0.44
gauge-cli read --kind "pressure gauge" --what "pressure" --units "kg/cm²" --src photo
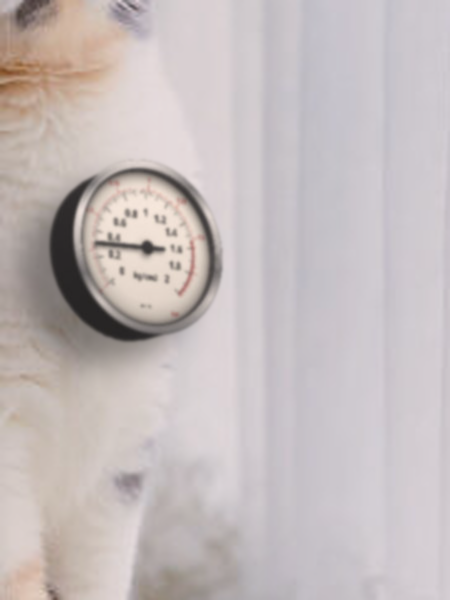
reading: kg/cm² 0.3
